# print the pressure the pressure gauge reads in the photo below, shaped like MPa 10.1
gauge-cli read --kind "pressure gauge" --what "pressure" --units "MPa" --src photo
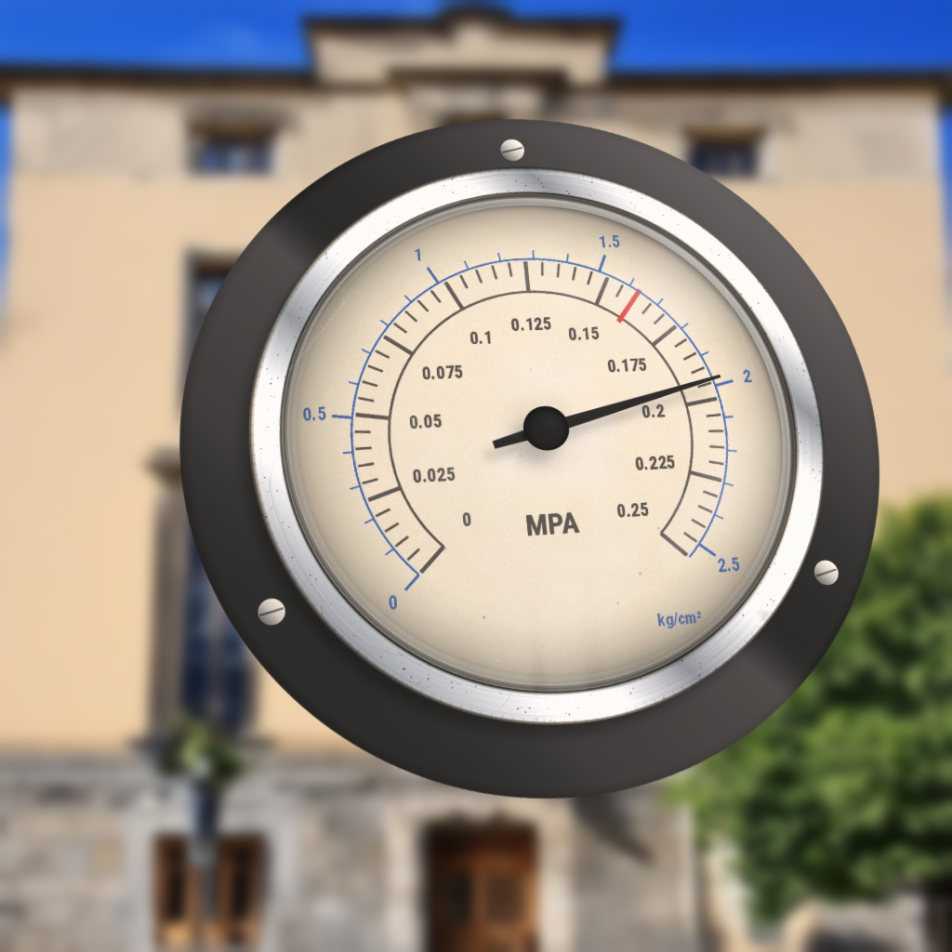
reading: MPa 0.195
